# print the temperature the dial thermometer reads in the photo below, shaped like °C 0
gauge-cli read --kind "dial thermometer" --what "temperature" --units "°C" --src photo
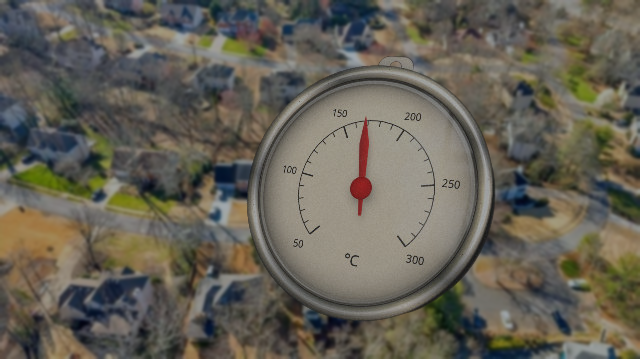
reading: °C 170
